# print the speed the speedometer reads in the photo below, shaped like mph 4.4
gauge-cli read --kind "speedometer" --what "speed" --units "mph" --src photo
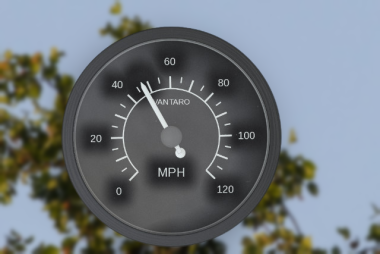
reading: mph 47.5
